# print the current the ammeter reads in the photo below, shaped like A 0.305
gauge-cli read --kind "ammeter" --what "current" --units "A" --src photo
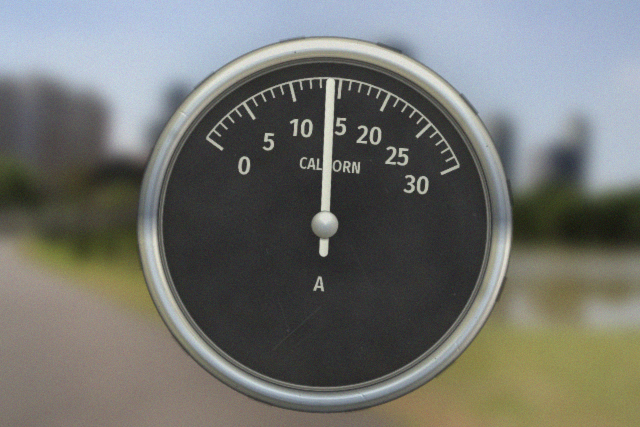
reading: A 14
